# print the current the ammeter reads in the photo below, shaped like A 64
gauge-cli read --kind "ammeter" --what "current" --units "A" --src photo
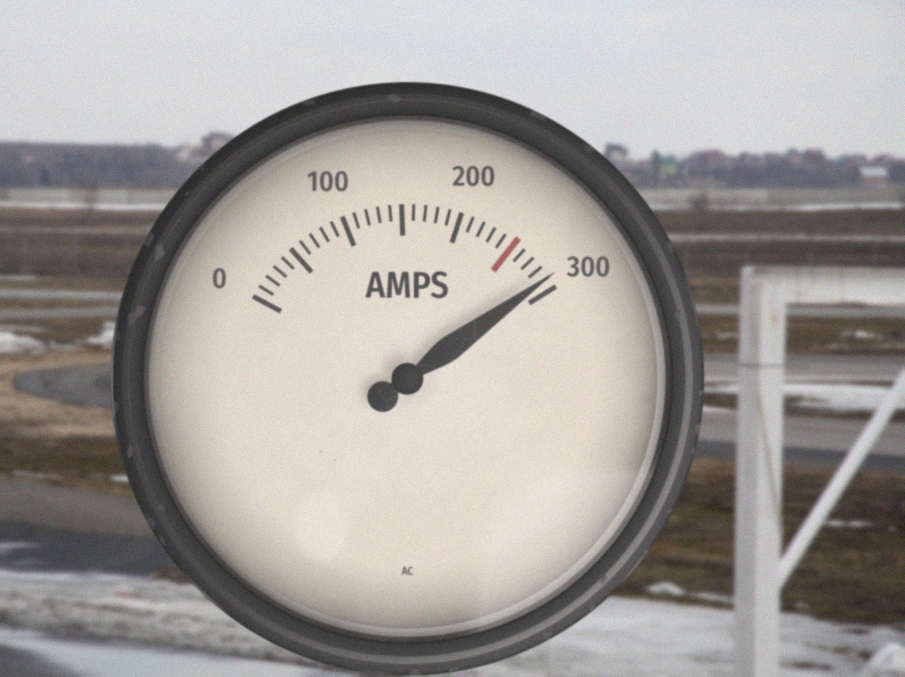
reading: A 290
